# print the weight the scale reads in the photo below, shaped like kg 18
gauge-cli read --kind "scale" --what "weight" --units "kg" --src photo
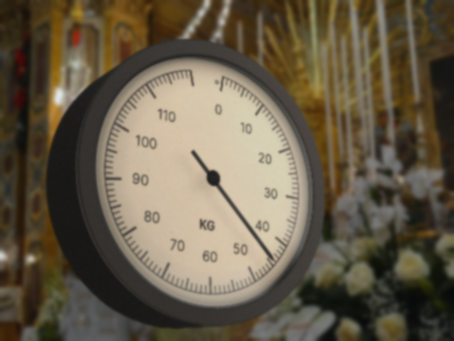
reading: kg 45
